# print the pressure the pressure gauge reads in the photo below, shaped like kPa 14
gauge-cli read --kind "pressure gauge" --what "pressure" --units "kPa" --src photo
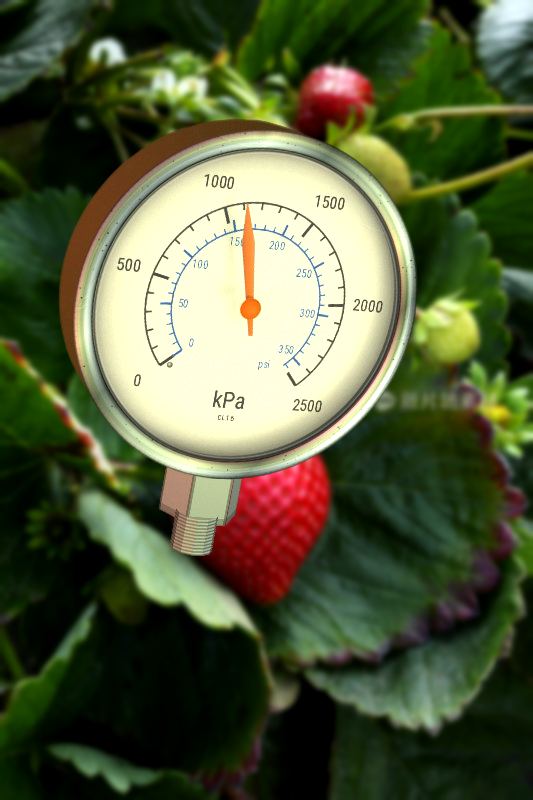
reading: kPa 1100
